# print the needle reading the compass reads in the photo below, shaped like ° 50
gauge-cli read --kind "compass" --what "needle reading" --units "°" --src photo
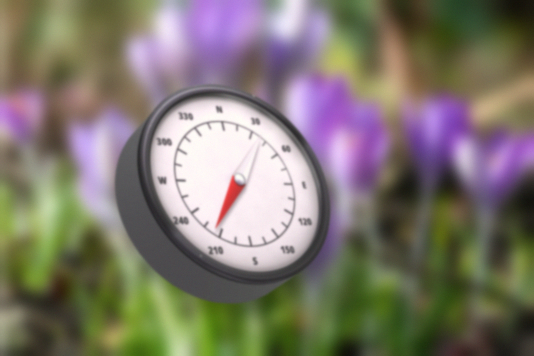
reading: ° 217.5
